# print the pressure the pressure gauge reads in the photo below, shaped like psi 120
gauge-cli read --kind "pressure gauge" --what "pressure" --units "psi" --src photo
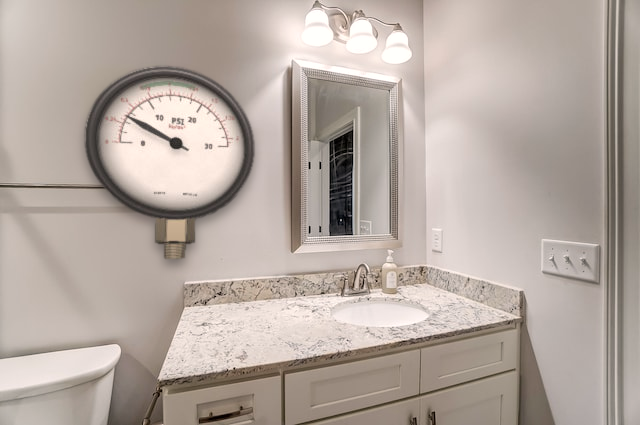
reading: psi 5
